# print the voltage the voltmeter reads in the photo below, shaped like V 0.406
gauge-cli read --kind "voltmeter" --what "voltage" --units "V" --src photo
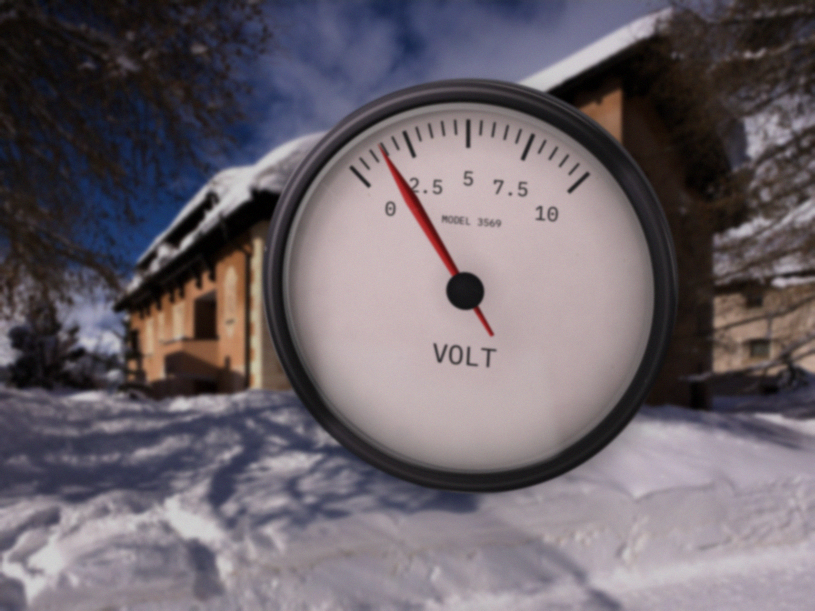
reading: V 1.5
